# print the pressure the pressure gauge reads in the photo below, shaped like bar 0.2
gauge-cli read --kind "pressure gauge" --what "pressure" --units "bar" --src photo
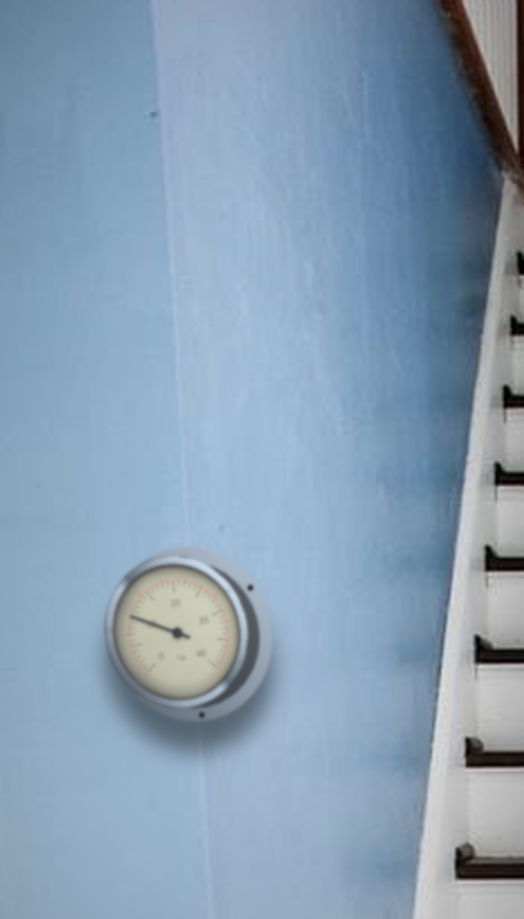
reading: bar 10
